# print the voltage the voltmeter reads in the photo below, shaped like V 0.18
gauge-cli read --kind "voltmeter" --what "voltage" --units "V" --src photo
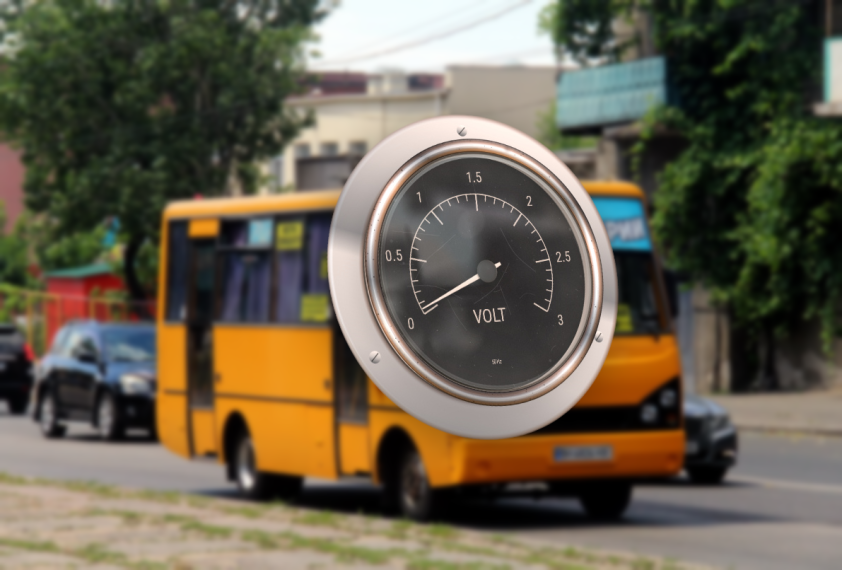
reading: V 0.05
